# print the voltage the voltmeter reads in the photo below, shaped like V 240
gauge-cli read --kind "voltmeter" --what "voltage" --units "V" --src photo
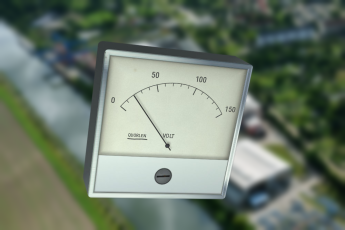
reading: V 20
